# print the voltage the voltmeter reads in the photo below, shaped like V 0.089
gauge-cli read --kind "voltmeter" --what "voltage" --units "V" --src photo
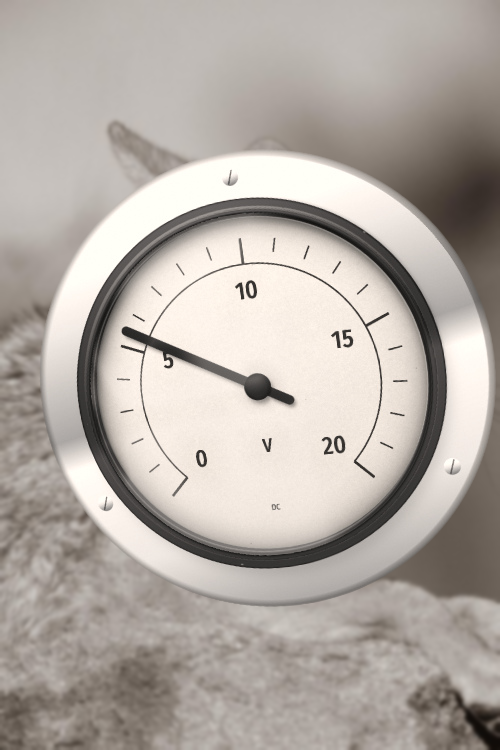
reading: V 5.5
